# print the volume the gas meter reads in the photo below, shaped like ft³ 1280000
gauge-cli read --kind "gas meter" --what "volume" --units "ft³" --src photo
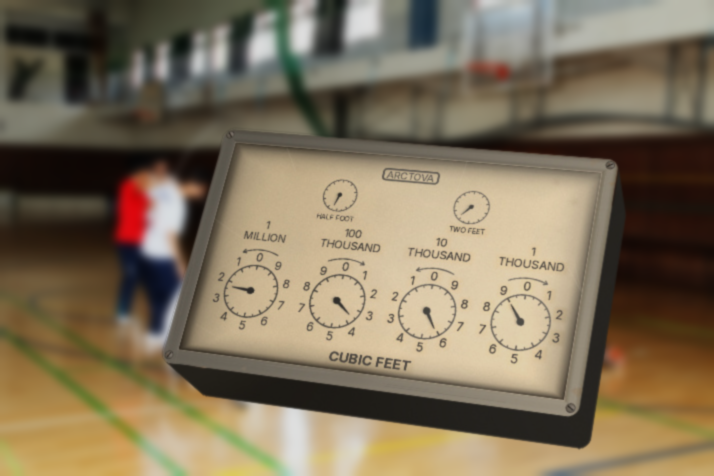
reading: ft³ 235900
